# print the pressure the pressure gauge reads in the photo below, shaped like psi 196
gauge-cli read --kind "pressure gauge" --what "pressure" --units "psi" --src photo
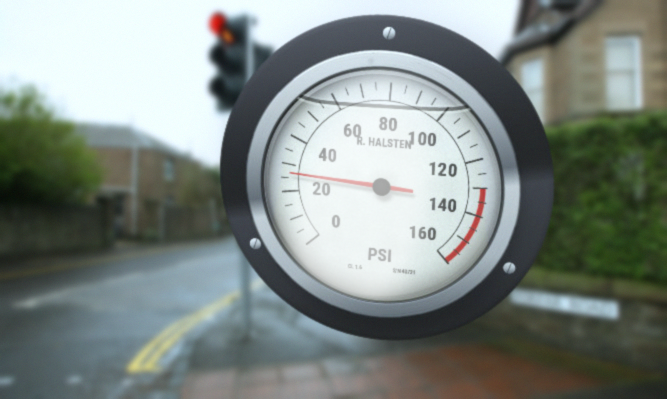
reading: psi 27.5
